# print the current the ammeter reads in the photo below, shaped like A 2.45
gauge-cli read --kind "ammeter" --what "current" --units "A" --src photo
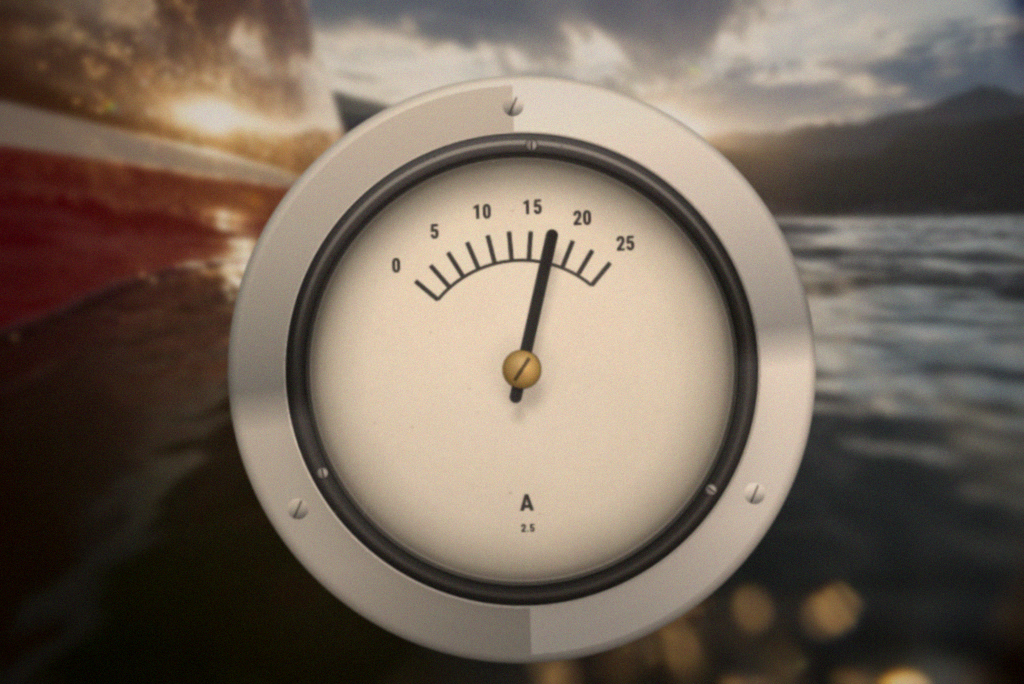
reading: A 17.5
